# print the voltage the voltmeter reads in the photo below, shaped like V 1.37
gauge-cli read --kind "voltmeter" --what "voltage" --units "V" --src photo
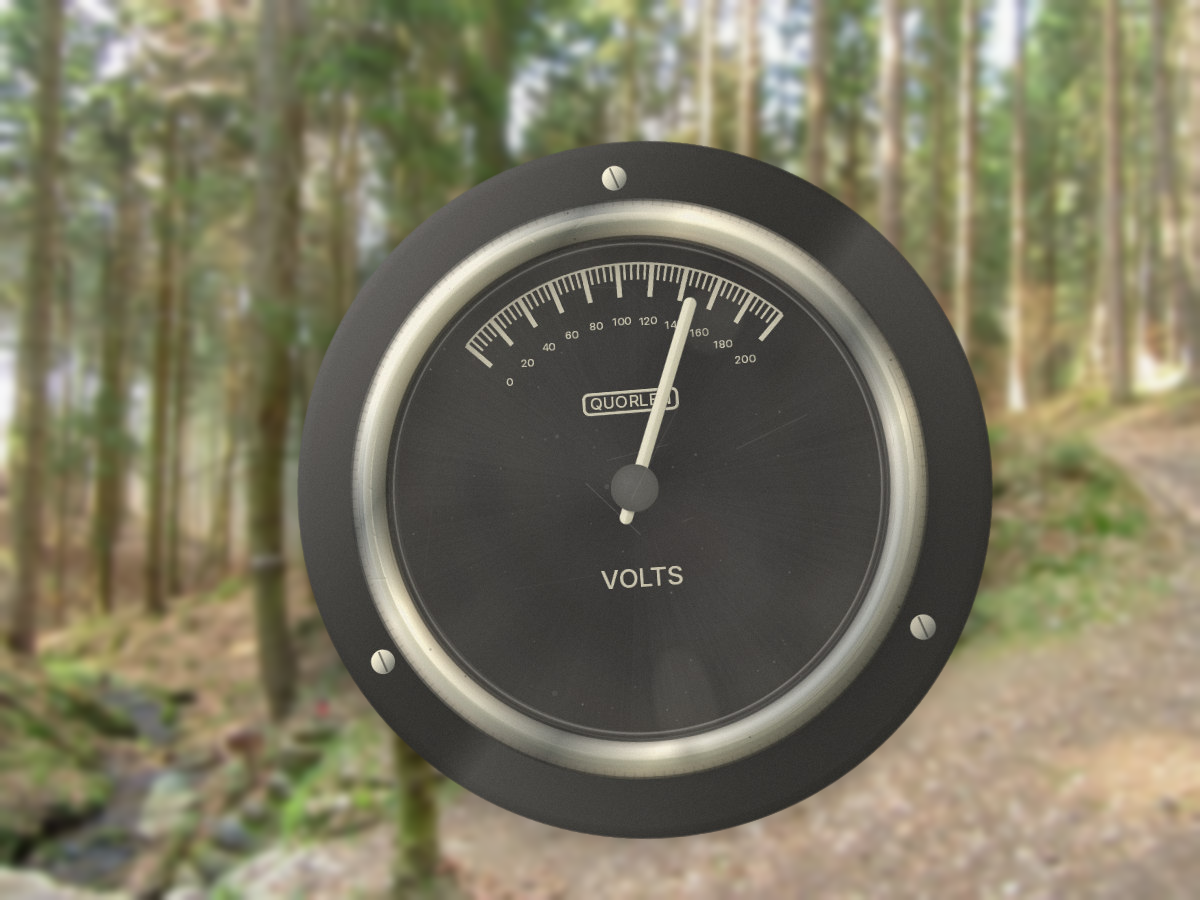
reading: V 148
